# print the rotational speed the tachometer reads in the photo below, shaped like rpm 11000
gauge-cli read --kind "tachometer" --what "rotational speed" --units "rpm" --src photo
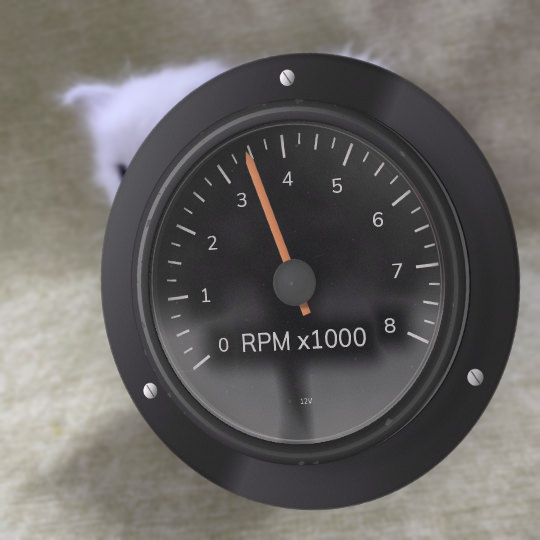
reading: rpm 3500
